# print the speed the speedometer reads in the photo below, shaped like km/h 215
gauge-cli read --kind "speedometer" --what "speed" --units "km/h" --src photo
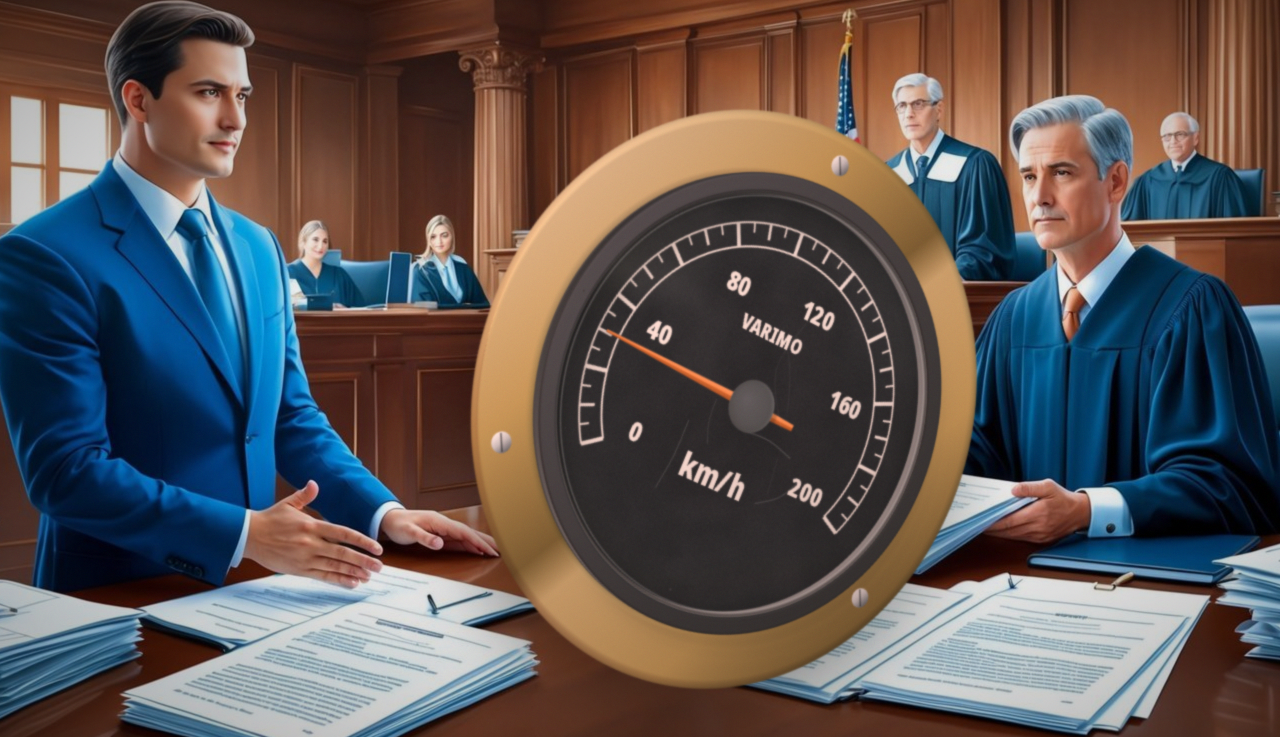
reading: km/h 30
